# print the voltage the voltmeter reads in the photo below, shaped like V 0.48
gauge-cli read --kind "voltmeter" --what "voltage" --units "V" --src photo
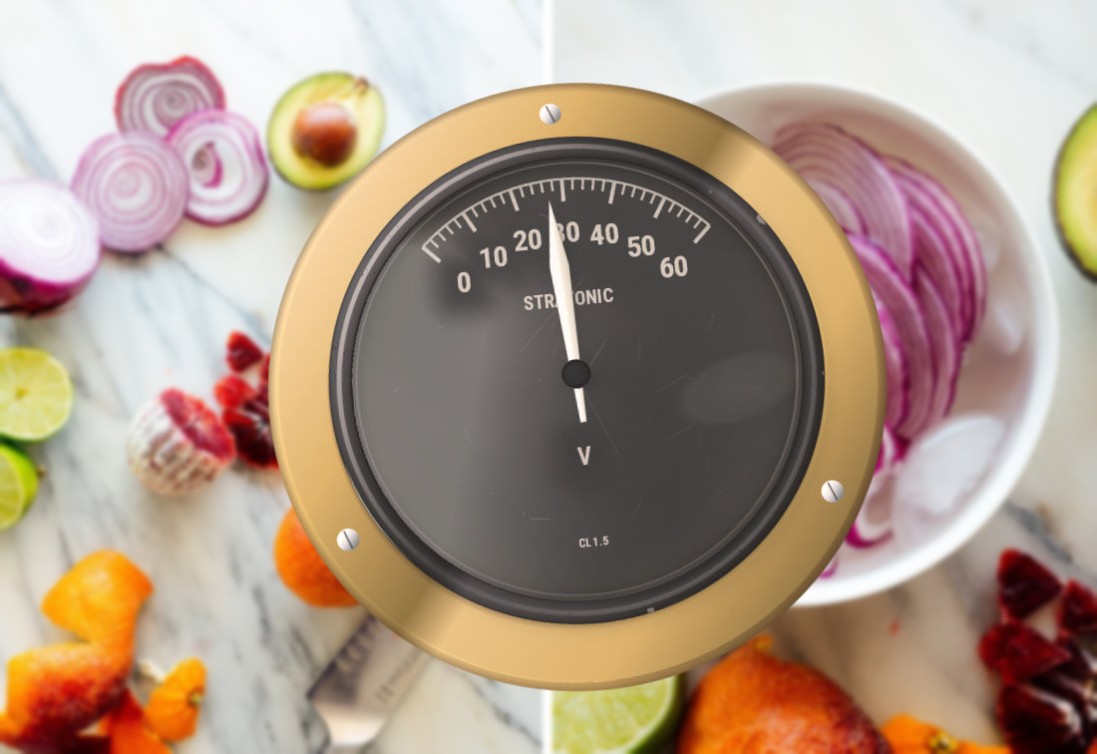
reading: V 27
